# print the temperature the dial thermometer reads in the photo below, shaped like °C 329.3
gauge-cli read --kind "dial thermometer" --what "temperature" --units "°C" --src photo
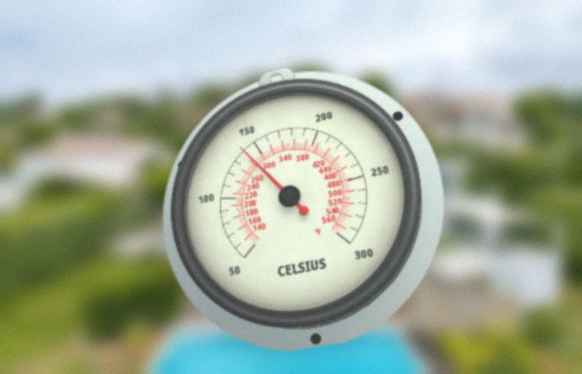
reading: °C 140
